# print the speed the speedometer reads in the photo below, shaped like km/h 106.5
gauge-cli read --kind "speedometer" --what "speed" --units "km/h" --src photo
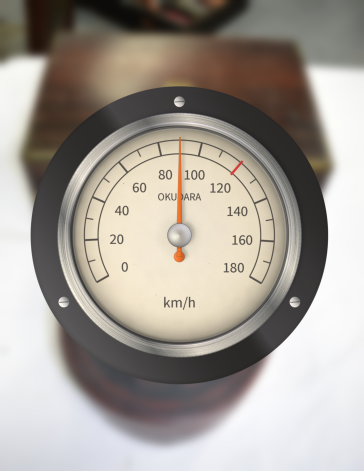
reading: km/h 90
